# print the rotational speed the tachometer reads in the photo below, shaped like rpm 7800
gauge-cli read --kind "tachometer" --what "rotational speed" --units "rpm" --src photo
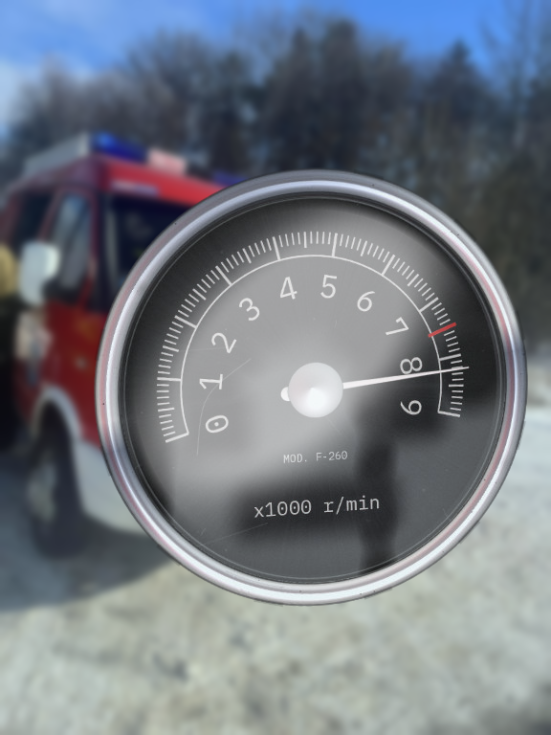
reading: rpm 8200
